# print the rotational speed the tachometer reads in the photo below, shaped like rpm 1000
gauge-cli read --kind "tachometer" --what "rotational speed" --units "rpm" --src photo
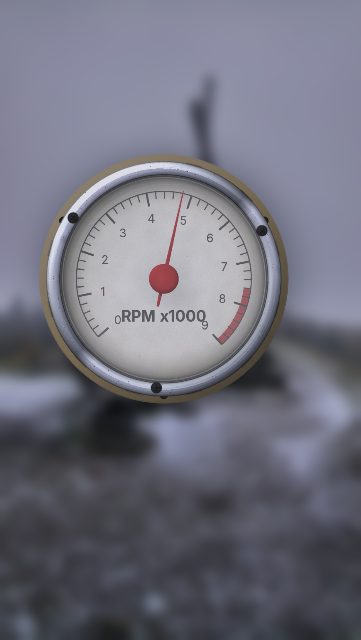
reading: rpm 4800
